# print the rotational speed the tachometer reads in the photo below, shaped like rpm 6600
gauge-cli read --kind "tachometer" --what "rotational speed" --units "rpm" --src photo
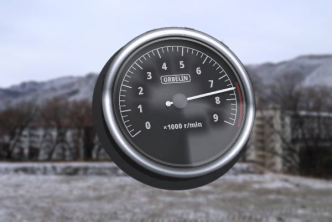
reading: rpm 7600
